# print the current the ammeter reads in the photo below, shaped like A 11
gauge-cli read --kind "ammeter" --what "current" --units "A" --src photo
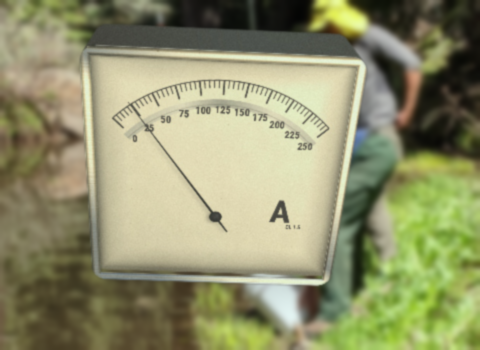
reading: A 25
